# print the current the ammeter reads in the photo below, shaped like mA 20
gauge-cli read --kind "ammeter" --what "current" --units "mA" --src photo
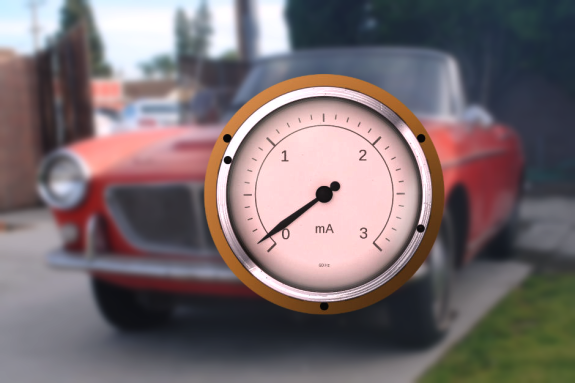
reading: mA 0.1
